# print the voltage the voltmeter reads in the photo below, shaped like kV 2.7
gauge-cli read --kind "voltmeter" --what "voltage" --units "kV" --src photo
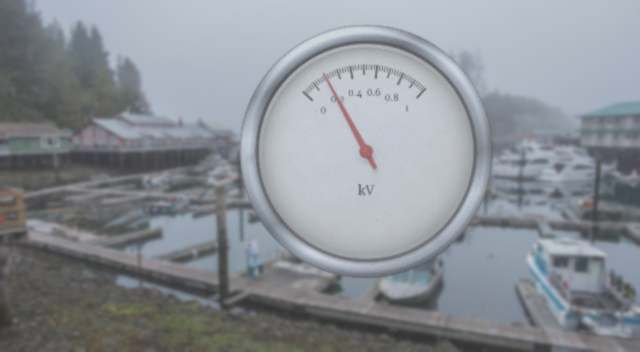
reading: kV 0.2
